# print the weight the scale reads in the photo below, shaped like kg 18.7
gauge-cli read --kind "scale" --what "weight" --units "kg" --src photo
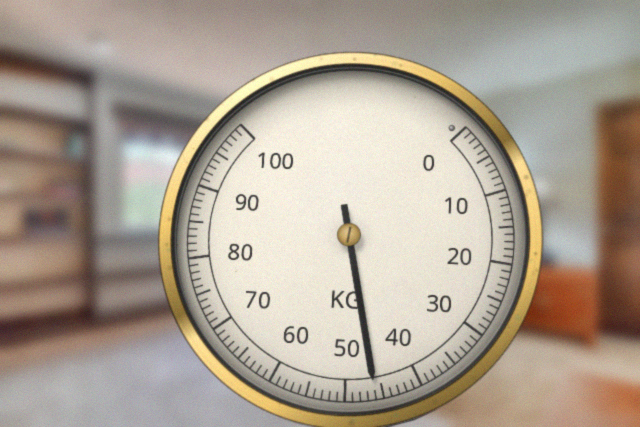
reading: kg 46
